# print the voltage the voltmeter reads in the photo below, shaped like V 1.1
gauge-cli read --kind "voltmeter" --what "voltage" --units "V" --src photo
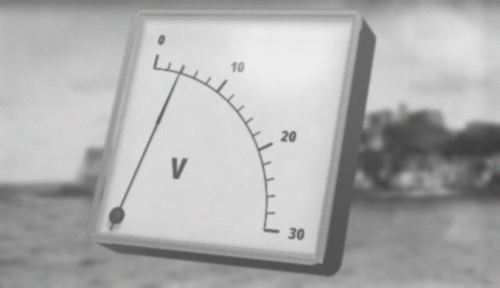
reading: V 4
